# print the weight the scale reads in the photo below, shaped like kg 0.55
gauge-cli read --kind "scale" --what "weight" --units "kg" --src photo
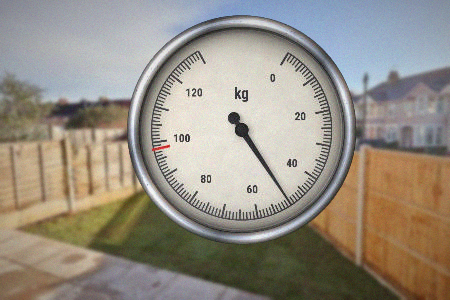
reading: kg 50
